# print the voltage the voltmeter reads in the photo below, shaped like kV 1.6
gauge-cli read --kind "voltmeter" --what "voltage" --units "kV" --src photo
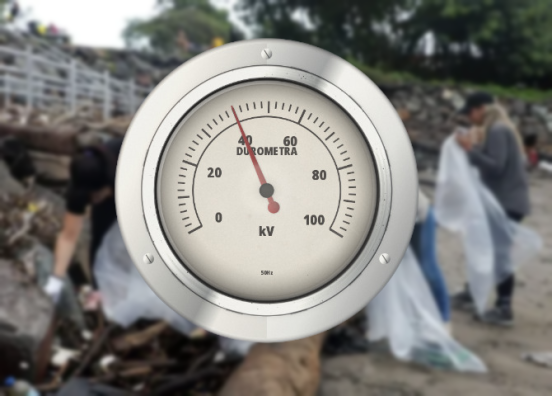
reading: kV 40
